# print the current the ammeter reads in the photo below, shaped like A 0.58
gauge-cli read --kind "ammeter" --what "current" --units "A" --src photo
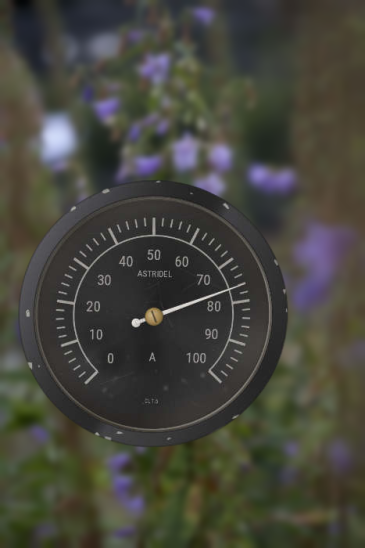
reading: A 76
